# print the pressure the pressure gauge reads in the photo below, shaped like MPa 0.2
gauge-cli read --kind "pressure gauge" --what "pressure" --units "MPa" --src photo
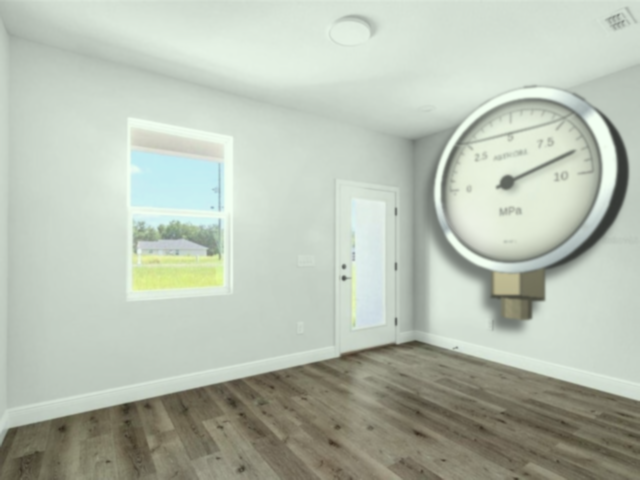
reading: MPa 9
